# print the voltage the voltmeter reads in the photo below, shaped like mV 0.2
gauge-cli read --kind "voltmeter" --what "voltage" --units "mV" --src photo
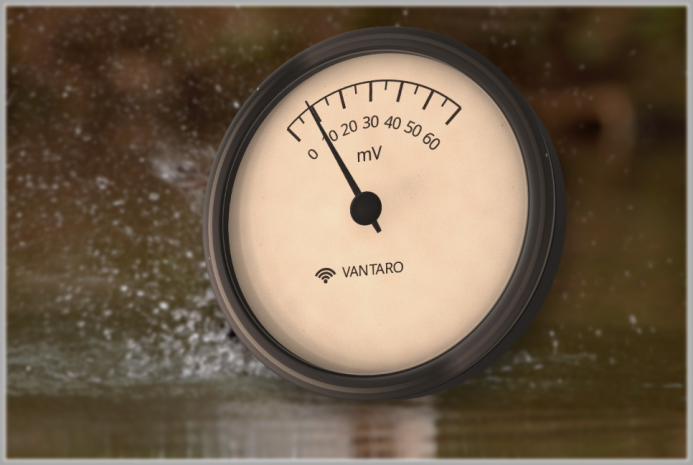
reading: mV 10
